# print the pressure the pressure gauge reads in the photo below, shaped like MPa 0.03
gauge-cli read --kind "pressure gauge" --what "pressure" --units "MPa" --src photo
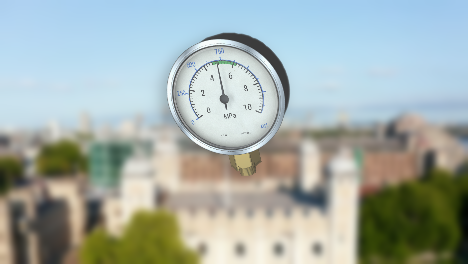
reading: MPa 5
